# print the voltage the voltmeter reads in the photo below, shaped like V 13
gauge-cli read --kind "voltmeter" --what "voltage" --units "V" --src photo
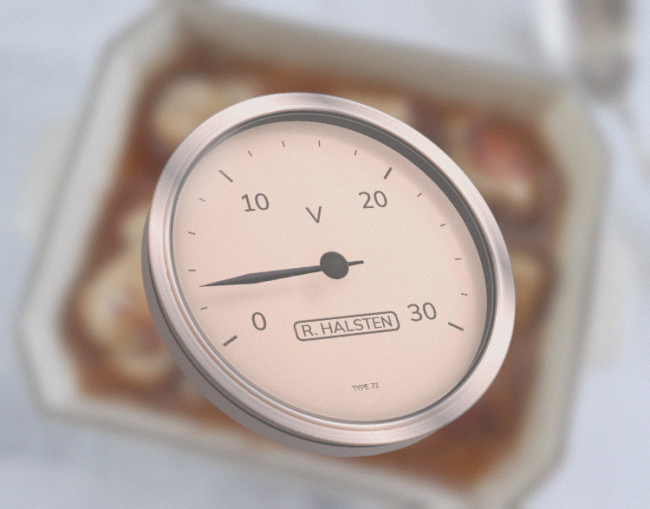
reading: V 3
